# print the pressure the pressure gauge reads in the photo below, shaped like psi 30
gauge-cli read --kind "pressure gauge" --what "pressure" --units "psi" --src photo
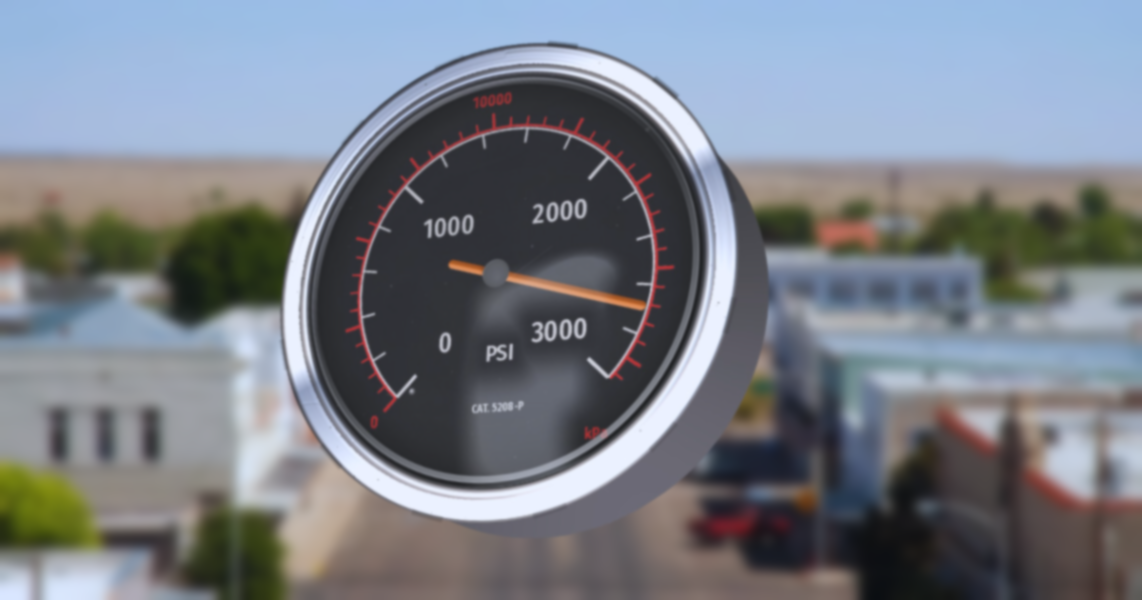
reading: psi 2700
